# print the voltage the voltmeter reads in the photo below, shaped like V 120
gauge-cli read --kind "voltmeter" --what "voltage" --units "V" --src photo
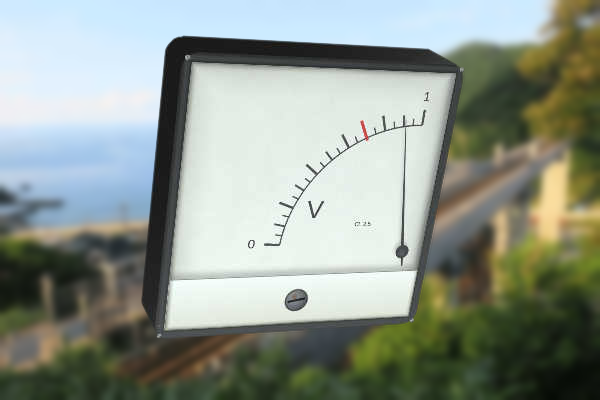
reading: V 0.9
